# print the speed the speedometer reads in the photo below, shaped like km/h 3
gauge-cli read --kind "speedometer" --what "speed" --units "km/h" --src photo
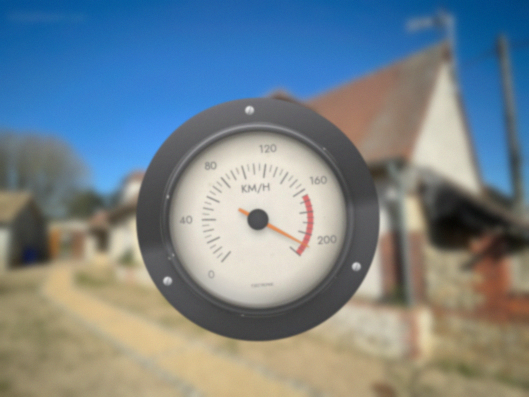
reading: km/h 210
